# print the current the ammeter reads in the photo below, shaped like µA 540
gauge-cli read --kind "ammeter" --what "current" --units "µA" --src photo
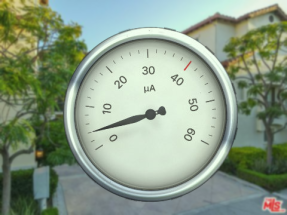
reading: µA 4
